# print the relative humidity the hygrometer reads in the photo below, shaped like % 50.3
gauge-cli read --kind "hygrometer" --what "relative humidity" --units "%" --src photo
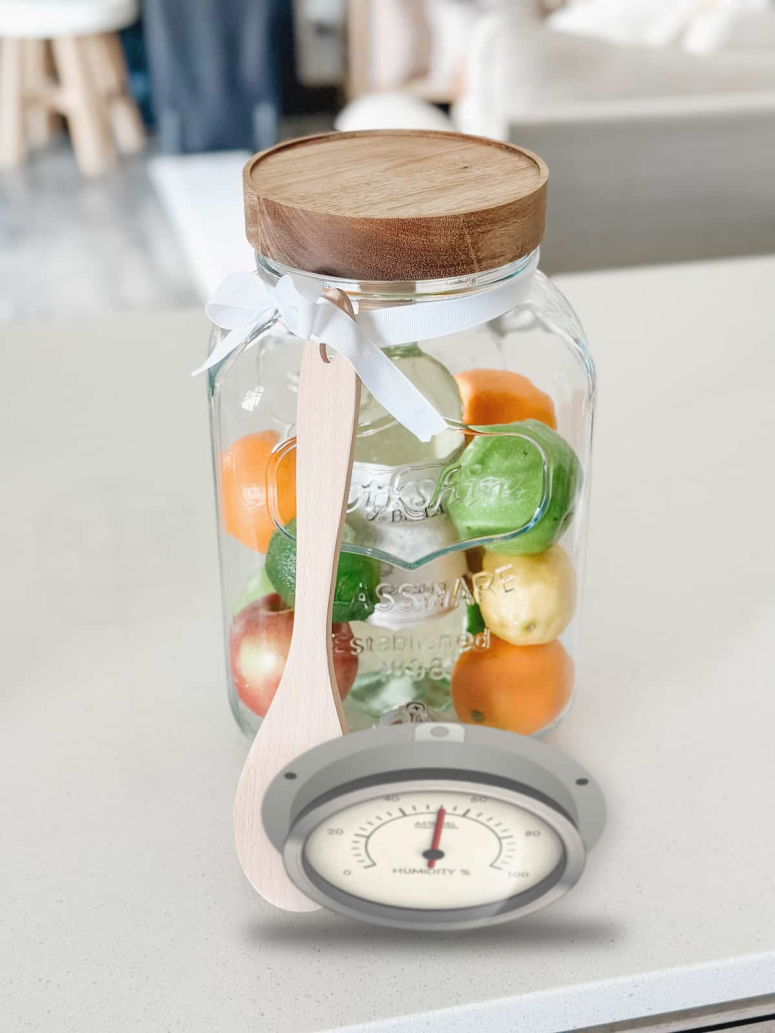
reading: % 52
